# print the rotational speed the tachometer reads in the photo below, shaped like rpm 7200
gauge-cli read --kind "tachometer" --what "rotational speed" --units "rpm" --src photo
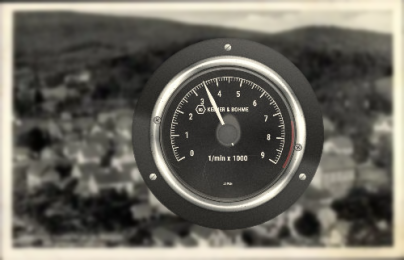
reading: rpm 3500
